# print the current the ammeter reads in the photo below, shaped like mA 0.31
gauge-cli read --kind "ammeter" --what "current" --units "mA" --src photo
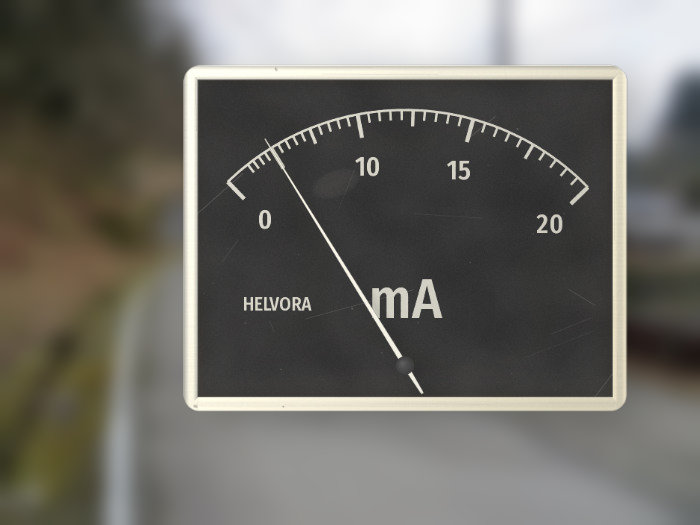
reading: mA 5
